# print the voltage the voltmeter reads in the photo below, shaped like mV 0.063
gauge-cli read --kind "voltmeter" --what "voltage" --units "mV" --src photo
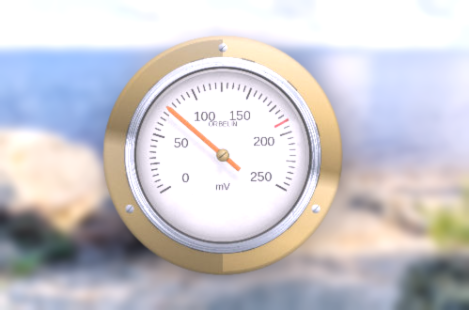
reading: mV 75
